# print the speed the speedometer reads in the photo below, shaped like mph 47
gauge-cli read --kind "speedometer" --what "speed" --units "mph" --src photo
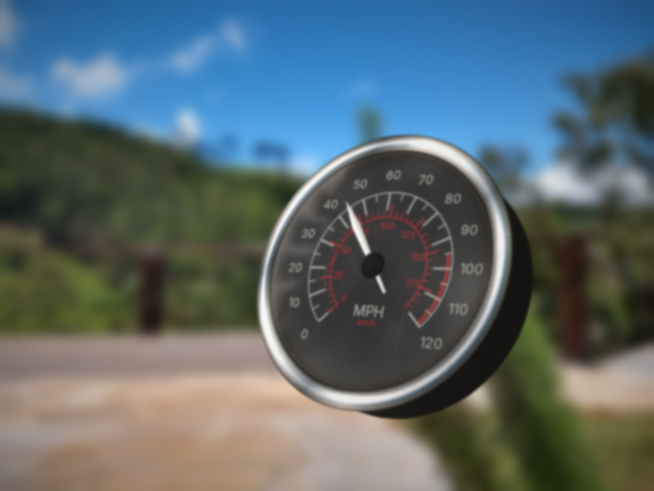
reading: mph 45
